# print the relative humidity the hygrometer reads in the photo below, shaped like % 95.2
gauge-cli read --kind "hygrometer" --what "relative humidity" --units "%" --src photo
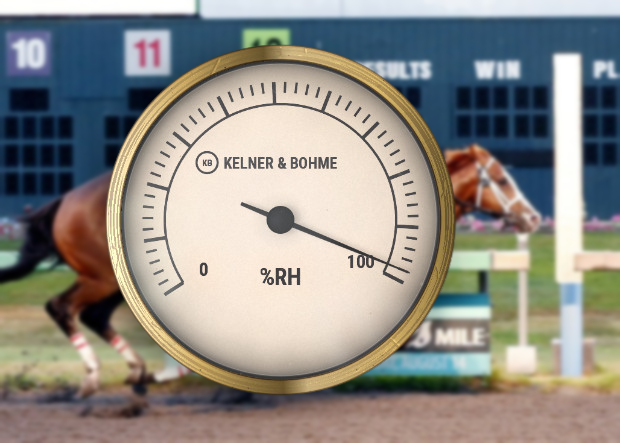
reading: % 98
